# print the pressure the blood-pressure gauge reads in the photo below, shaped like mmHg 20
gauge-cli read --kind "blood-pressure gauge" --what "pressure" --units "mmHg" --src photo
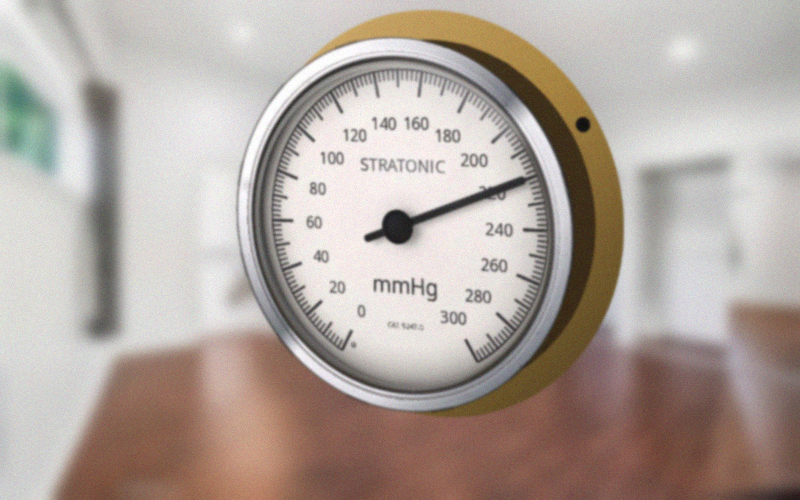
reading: mmHg 220
